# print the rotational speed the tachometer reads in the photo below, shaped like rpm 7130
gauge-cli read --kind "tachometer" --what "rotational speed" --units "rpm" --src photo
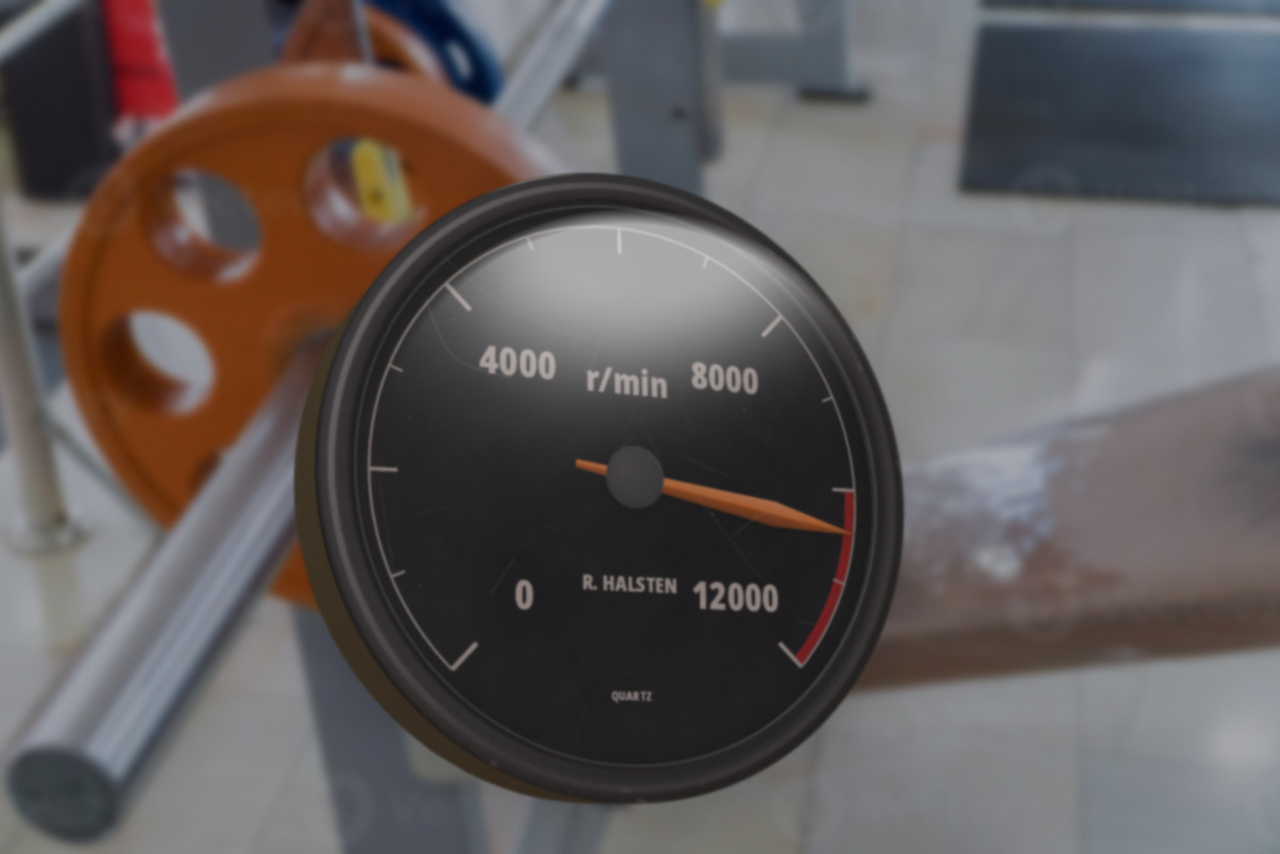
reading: rpm 10500
